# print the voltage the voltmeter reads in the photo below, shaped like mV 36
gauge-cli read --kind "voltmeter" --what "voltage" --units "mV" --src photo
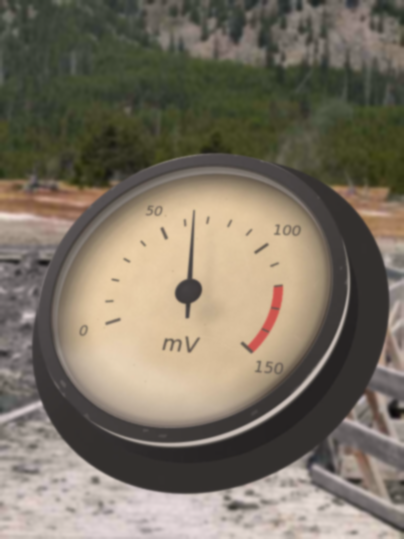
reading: mV 65
